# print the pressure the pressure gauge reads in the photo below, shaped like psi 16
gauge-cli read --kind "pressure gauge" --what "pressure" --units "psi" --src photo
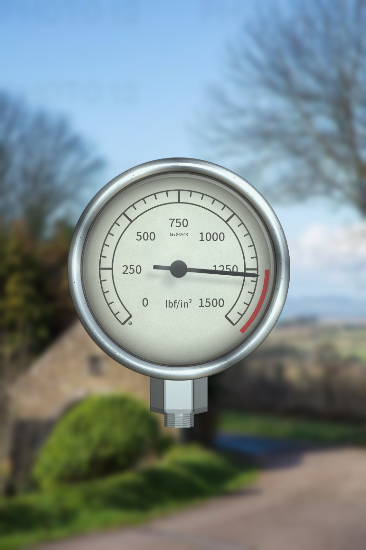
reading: psi 1275
